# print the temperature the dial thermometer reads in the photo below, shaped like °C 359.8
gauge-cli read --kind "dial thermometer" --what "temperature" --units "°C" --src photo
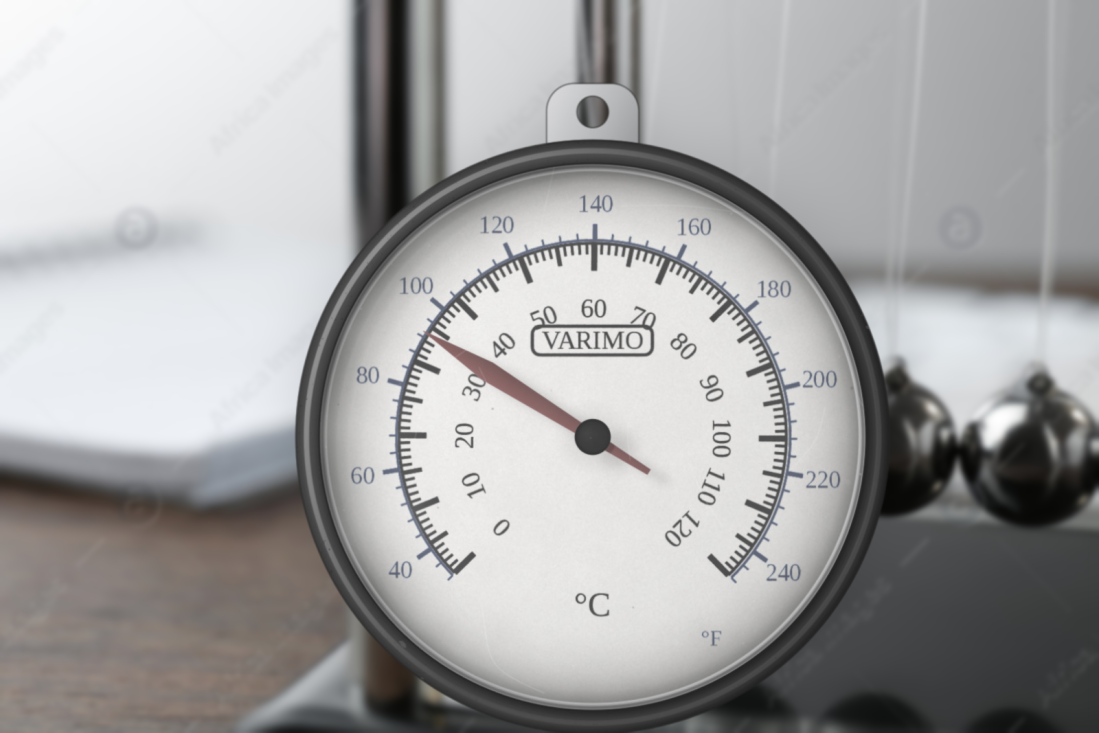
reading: °C 34
